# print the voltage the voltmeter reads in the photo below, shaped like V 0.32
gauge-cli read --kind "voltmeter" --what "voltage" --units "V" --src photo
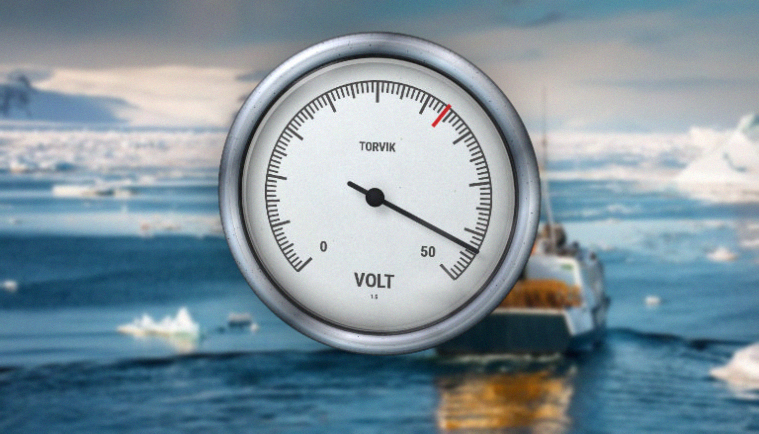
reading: V 46.5
